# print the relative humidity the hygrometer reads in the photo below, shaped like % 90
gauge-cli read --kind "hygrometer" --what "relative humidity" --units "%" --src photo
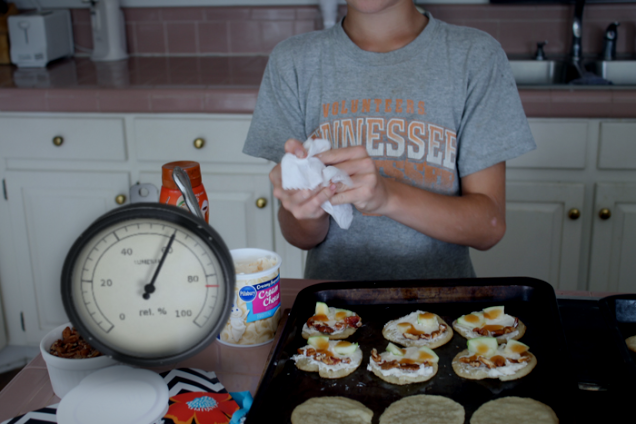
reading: % 60
